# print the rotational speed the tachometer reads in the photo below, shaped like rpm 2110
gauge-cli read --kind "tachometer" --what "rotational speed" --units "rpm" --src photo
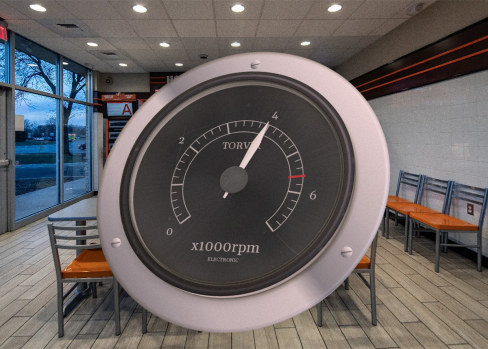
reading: rpm 4000
